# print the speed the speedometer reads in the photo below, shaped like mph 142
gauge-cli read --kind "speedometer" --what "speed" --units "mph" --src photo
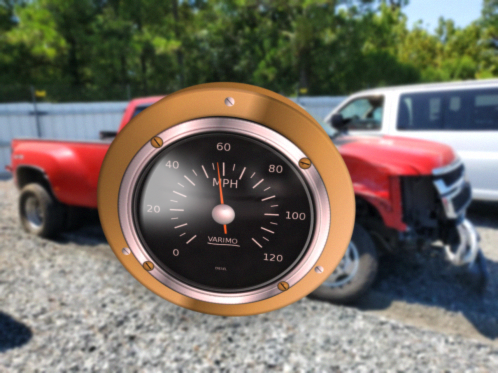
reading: mph 57.5
